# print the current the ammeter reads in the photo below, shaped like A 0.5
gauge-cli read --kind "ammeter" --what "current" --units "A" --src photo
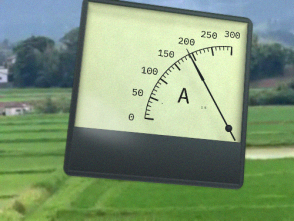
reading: A 190
